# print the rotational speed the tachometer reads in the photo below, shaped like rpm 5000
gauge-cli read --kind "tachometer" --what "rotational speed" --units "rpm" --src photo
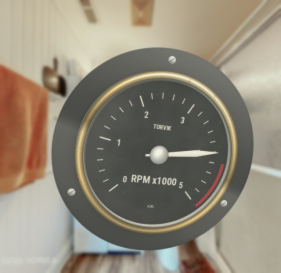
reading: rpm 4000
